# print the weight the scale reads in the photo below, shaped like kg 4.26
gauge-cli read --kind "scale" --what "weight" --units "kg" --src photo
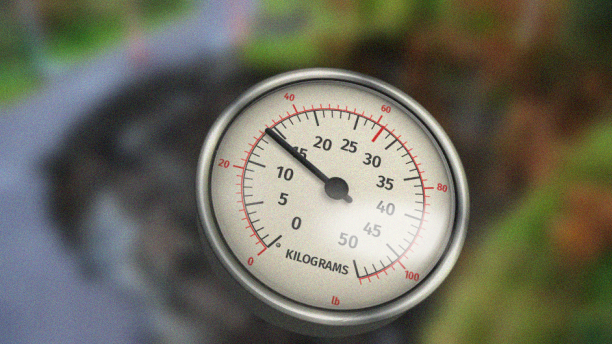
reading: kg 14
